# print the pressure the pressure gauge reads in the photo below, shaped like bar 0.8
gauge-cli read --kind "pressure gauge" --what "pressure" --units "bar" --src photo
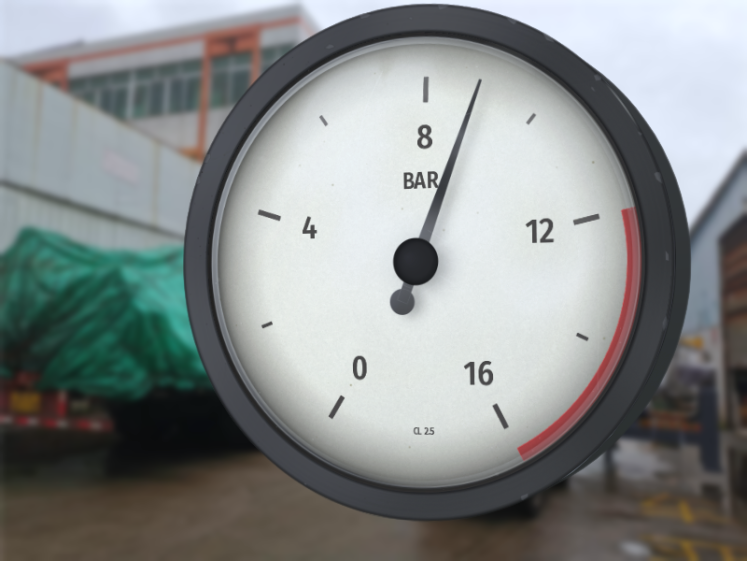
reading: bar 9
